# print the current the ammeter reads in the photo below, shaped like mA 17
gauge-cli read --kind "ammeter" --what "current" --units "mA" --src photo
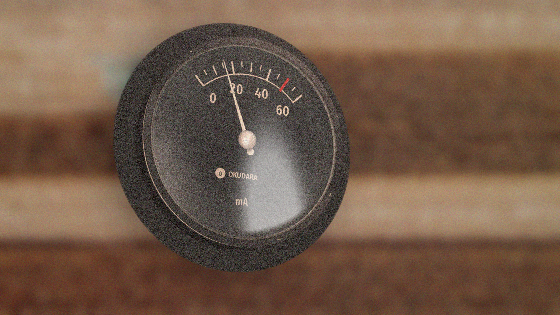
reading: mA 15
